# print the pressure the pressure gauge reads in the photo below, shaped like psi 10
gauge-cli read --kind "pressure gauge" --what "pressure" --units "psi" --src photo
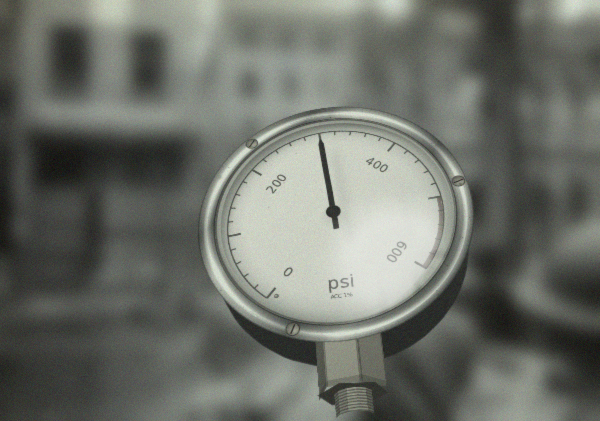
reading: psi 300
